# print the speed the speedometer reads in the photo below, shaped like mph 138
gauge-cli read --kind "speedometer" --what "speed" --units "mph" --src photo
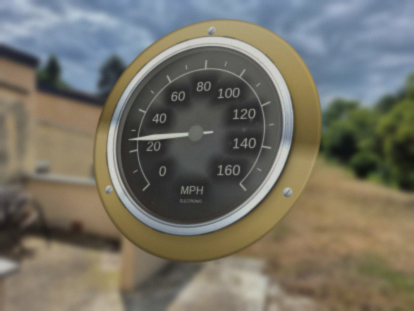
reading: mph 25
